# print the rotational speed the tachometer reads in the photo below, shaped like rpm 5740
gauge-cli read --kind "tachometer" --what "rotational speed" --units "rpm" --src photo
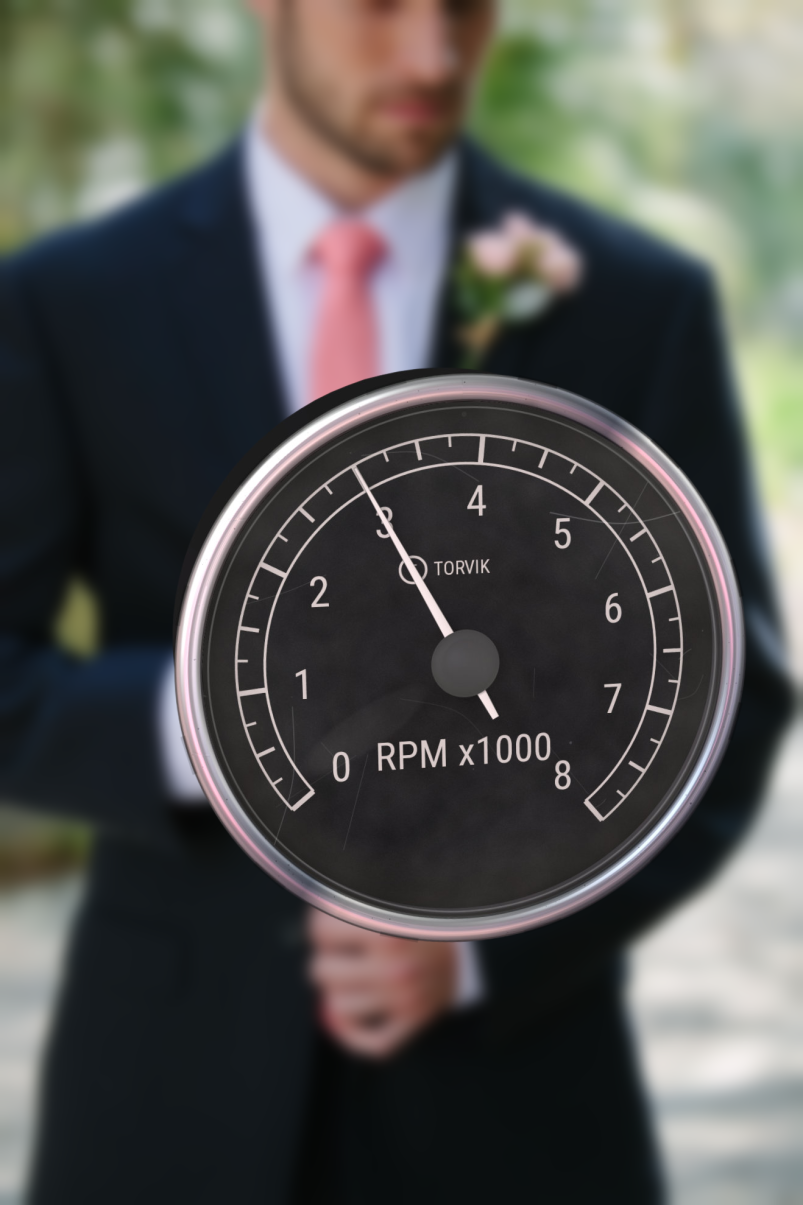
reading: rpm 3000
